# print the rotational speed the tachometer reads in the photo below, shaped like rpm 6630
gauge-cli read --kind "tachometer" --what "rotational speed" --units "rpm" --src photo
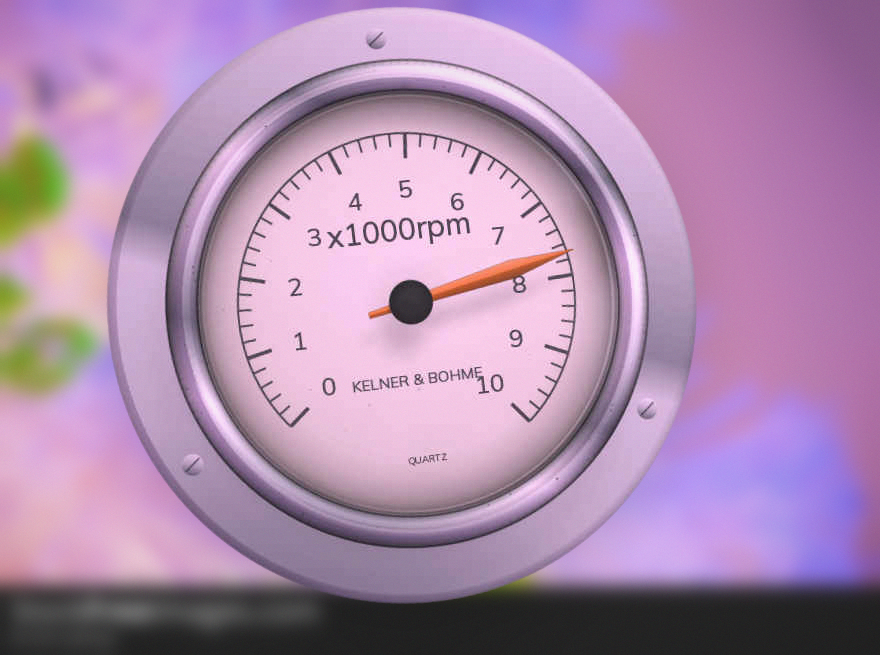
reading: rpm 7700
